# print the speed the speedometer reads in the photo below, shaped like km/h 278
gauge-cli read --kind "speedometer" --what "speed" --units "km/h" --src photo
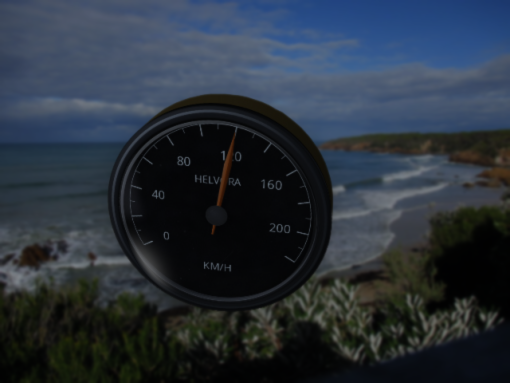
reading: km/h 120
